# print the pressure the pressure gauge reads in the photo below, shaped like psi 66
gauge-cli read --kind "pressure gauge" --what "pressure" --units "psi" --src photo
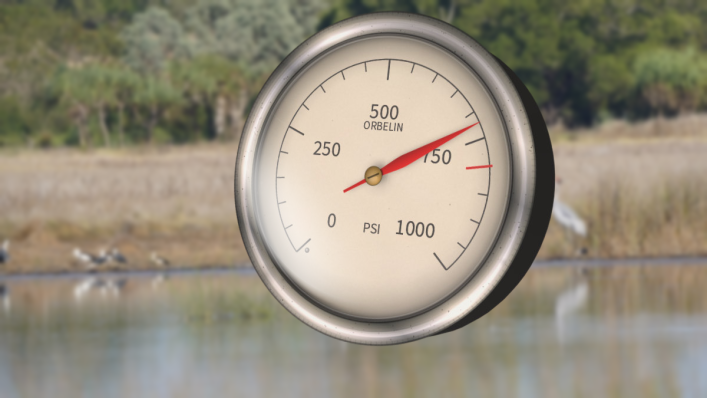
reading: psi 725
